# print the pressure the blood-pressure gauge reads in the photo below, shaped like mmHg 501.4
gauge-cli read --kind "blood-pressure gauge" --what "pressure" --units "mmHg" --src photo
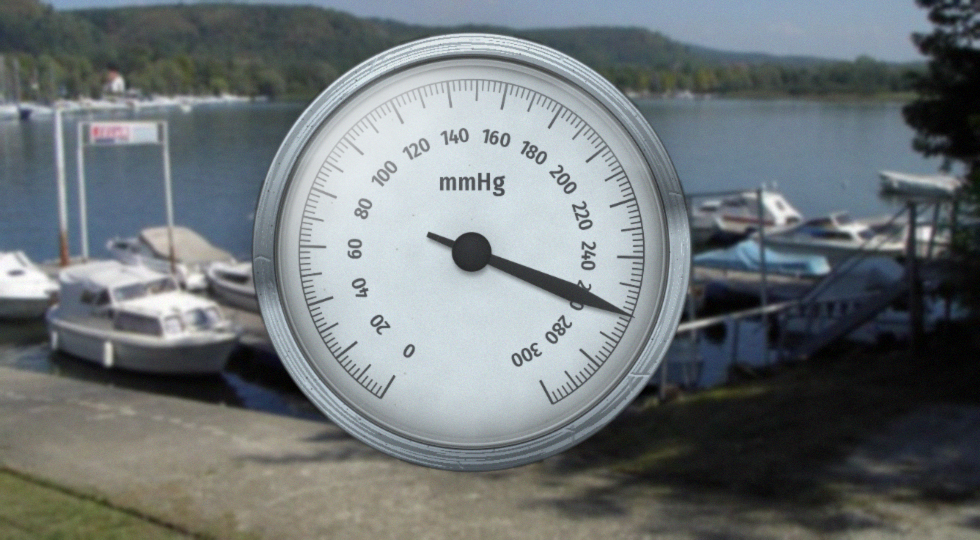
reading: mmHg 260
